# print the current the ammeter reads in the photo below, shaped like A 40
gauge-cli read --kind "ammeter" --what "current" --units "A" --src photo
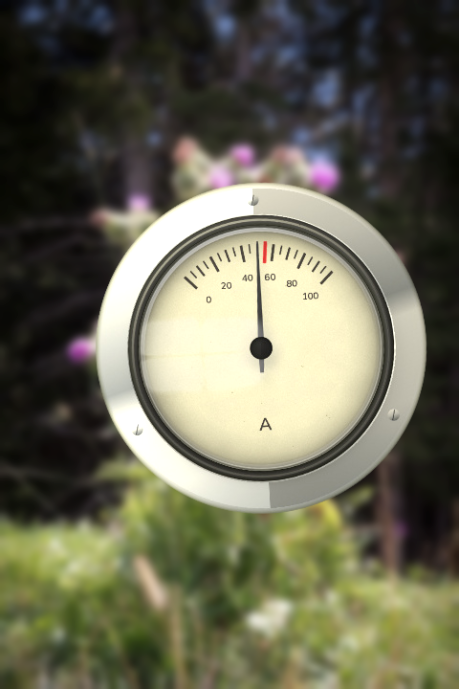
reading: A 50
